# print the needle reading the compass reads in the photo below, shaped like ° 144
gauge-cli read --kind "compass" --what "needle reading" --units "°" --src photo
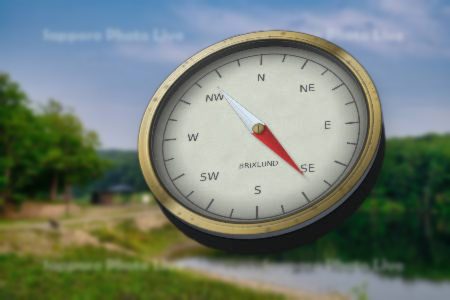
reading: ° 142.5
